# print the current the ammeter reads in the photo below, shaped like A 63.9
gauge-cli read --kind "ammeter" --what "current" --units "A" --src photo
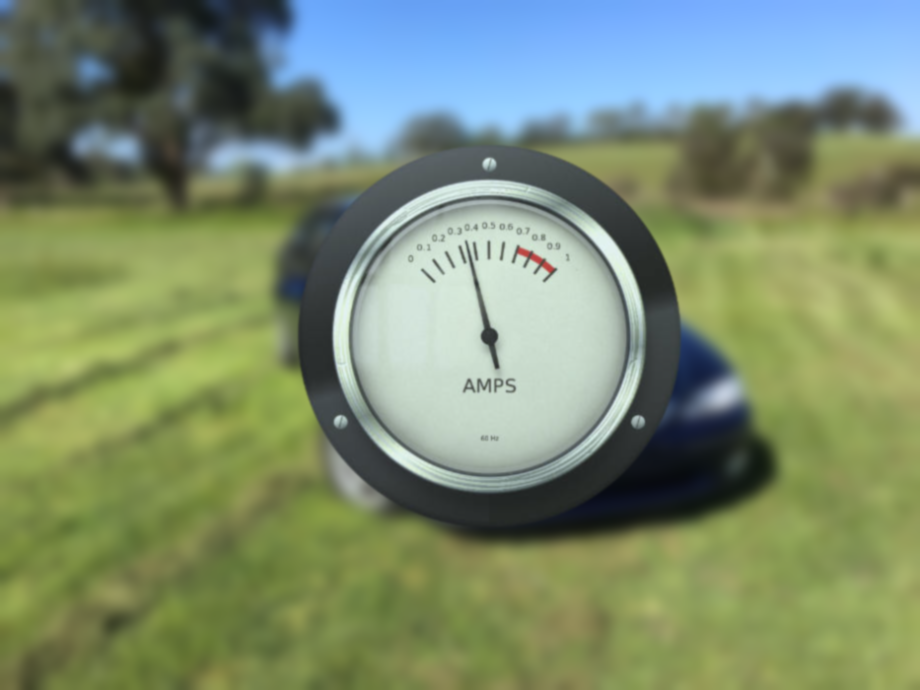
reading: A 0.35
